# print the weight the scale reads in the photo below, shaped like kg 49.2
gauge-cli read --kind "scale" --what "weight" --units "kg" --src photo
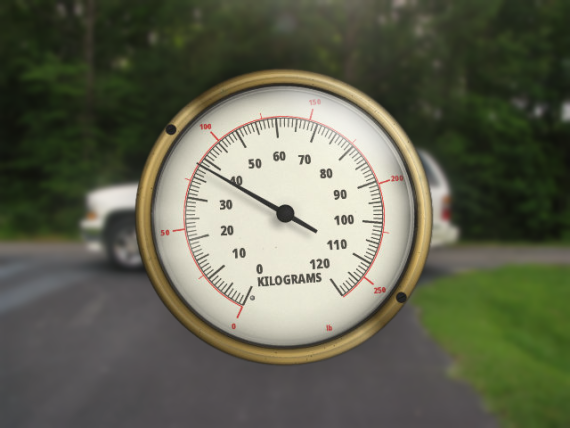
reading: kg 38
